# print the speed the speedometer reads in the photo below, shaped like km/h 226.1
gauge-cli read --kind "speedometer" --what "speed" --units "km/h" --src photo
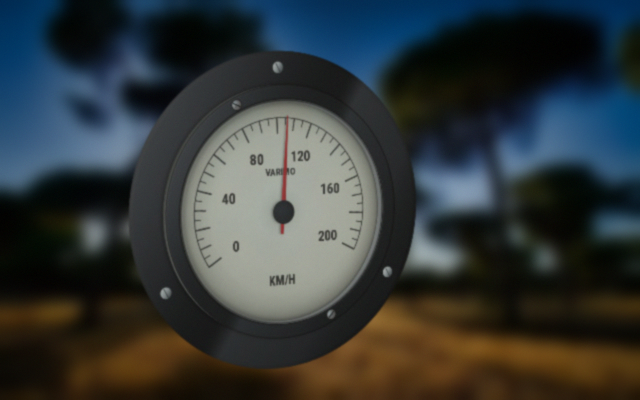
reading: km/h 105
